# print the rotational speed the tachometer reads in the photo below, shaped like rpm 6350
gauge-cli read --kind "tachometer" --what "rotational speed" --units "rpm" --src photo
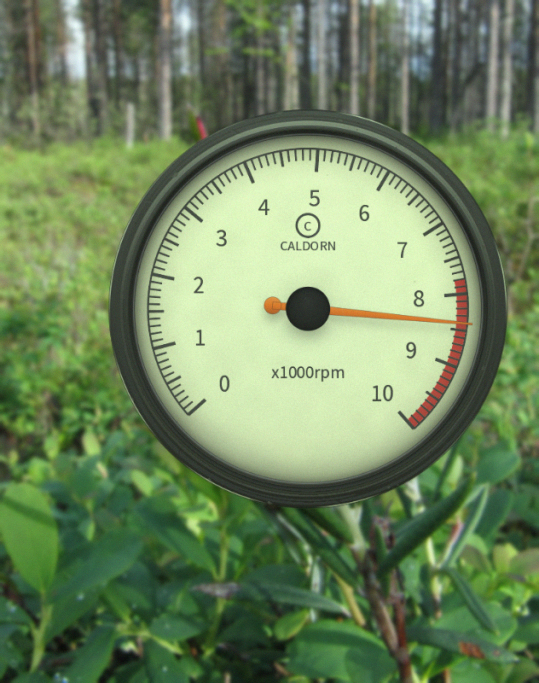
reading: rpm 8400
